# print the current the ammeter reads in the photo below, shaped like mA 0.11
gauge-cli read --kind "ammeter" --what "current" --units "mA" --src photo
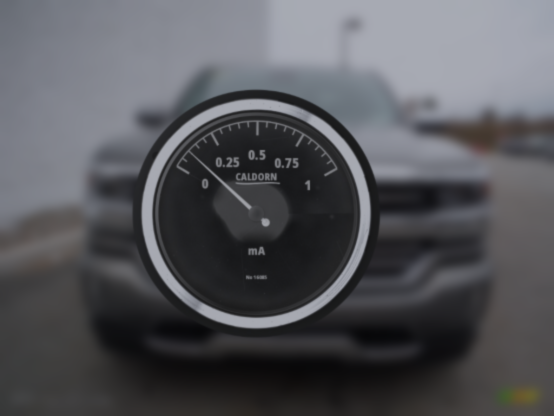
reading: mA 0.1
